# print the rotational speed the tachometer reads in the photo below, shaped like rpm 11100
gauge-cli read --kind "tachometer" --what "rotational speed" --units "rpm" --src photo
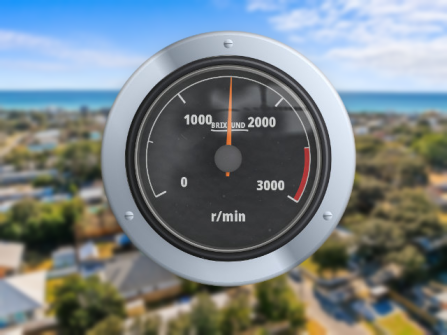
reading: rpm 1500
